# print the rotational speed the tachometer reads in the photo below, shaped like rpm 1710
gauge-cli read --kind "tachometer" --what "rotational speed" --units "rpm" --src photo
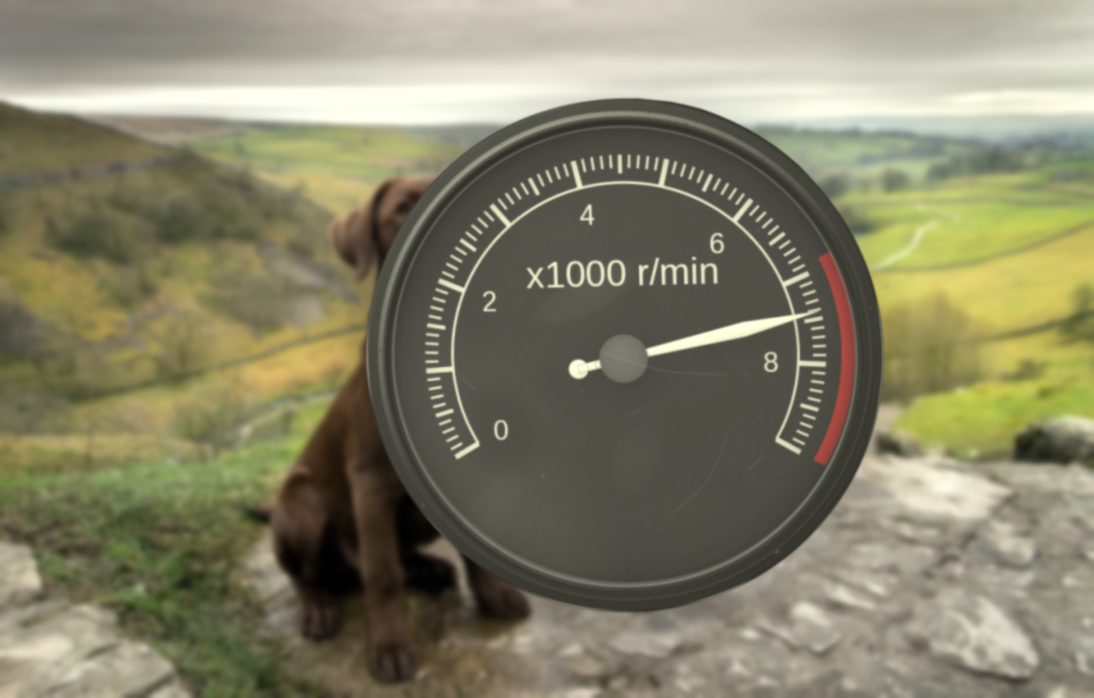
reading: rpm 7400
